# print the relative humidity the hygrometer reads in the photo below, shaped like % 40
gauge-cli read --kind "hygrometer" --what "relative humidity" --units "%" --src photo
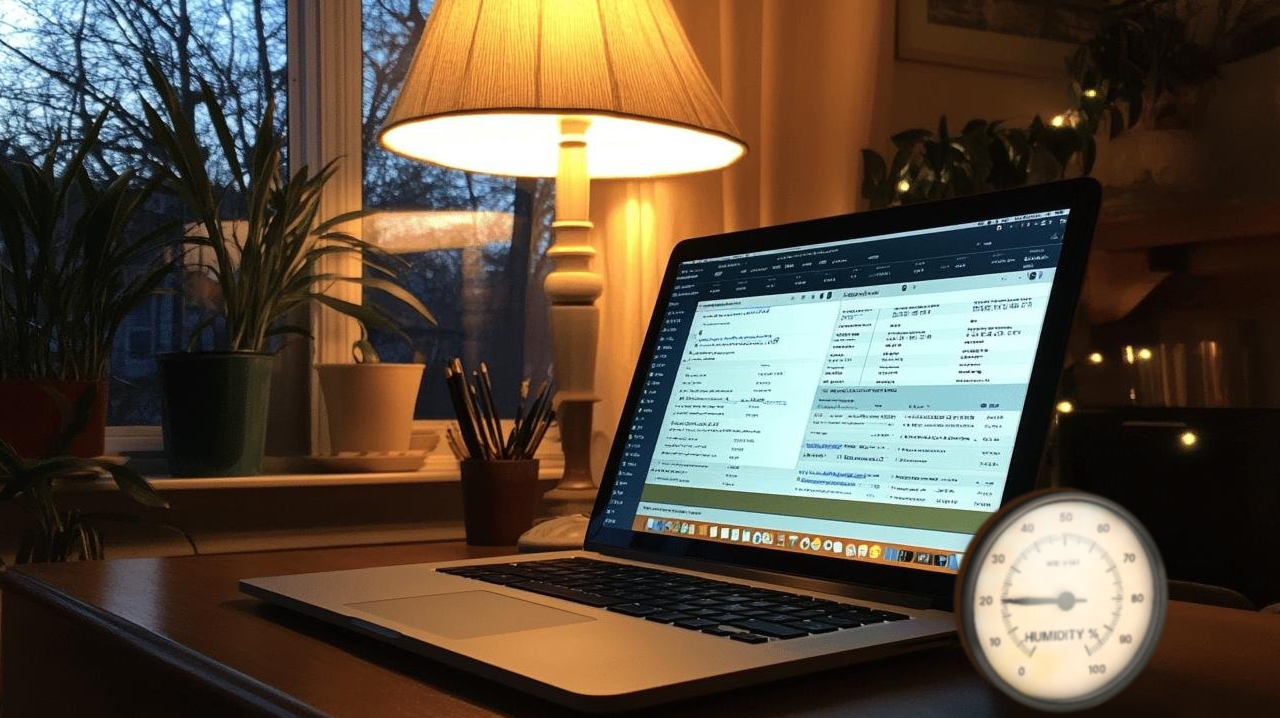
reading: % 20
